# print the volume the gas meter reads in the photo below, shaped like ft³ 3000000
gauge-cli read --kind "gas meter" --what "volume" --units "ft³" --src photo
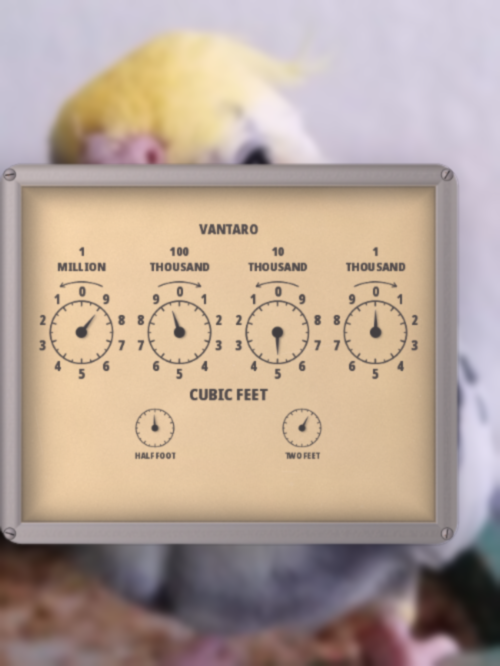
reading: ft³ 895000
